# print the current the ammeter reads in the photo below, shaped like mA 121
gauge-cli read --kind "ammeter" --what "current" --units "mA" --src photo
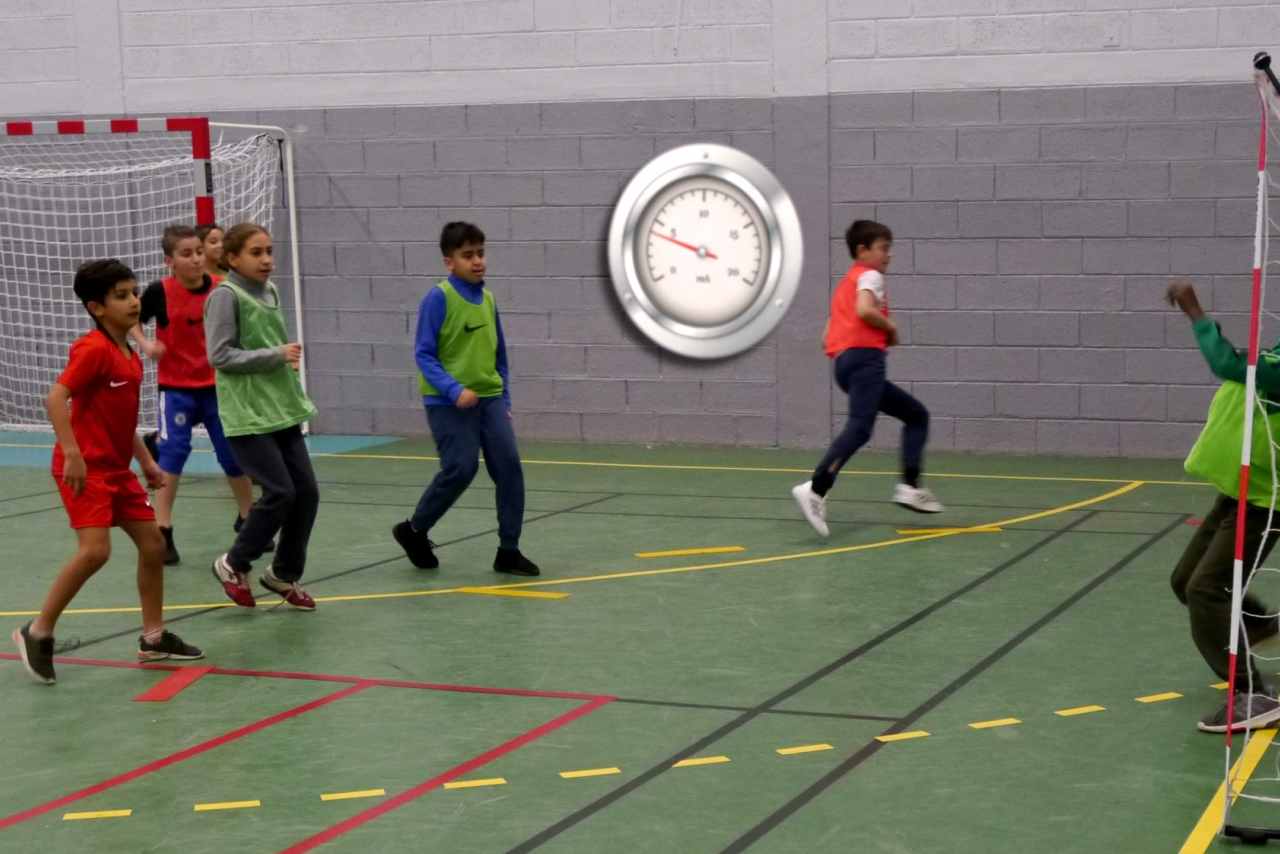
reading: mA 4
